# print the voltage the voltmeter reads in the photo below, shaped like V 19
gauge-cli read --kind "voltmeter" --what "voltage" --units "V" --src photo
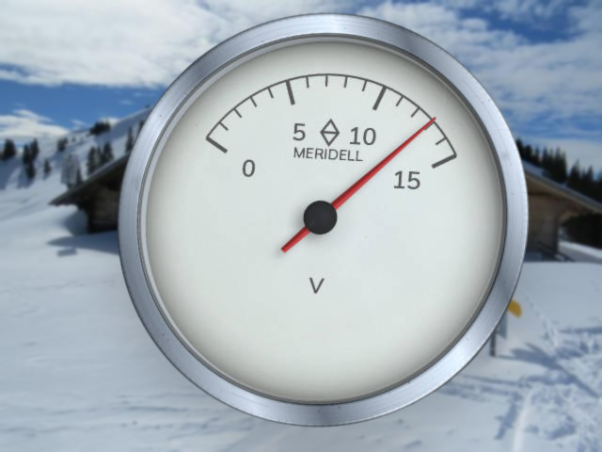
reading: V 13
